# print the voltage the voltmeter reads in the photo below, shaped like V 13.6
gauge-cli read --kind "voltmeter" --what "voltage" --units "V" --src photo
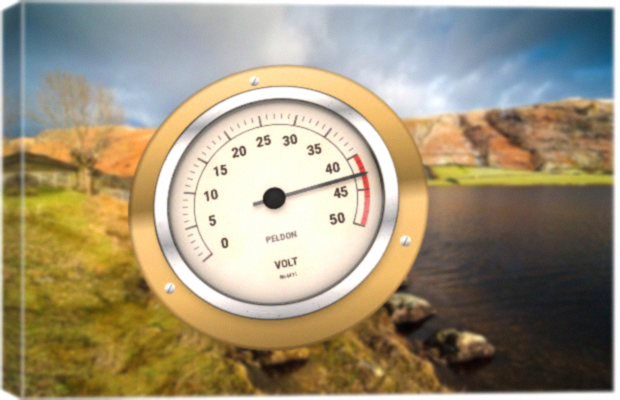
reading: V 43
